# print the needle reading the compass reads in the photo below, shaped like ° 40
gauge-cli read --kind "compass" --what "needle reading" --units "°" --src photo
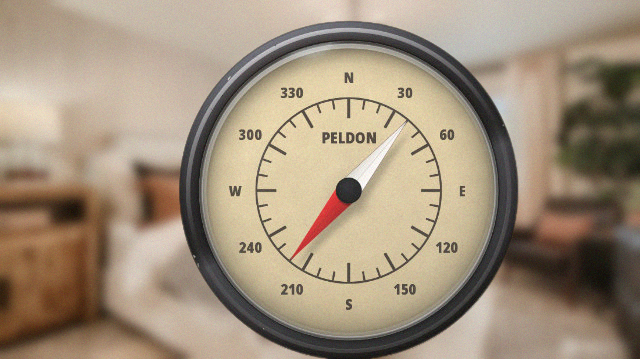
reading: ° 220
